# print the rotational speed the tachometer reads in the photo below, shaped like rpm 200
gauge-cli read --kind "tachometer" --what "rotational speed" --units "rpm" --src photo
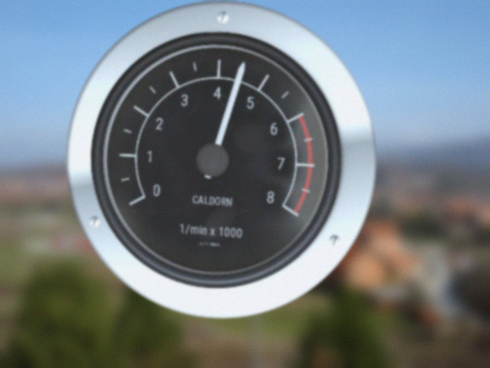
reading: rpm 4500
